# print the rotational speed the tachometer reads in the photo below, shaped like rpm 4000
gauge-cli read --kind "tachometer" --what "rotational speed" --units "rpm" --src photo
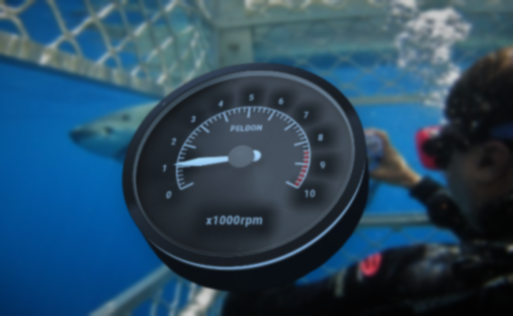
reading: rpm 1000
